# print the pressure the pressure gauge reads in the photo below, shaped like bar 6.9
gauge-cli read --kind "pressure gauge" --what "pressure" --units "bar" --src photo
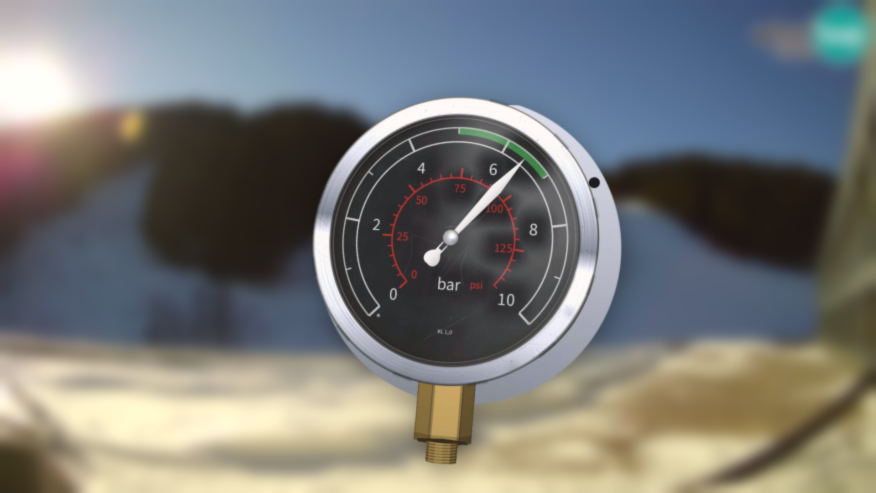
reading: bar 6.5
